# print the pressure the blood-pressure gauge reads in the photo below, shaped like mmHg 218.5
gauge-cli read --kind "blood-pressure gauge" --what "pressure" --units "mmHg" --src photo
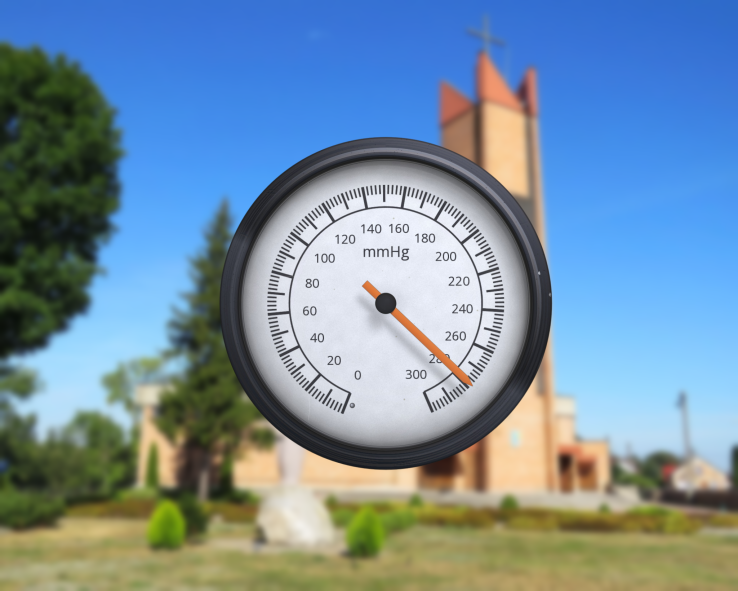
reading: mmHg 278
